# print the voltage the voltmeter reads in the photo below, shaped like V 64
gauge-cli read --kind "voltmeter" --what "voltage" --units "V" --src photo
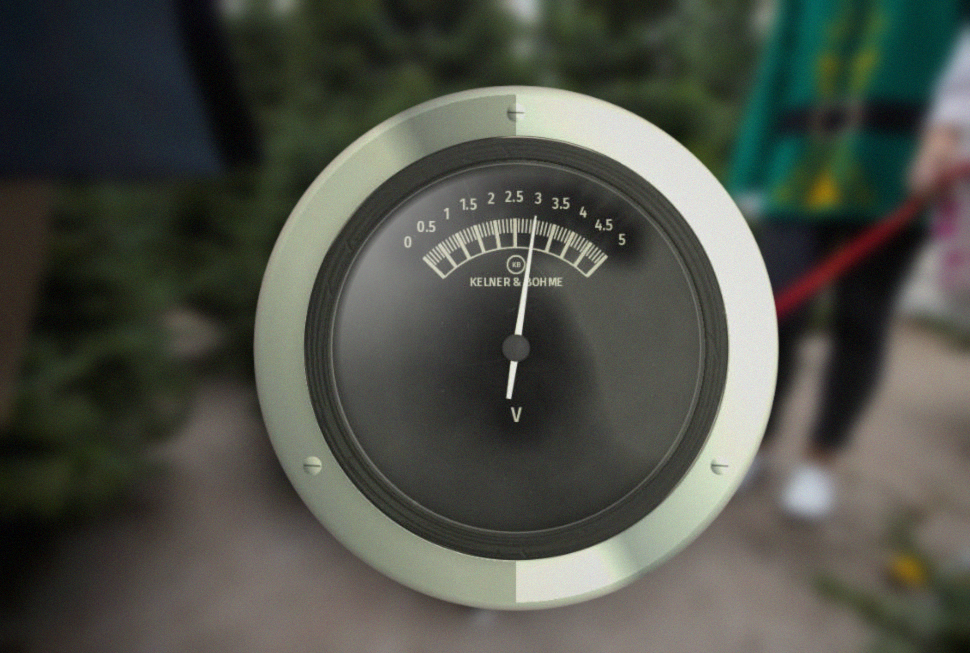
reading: V 3
